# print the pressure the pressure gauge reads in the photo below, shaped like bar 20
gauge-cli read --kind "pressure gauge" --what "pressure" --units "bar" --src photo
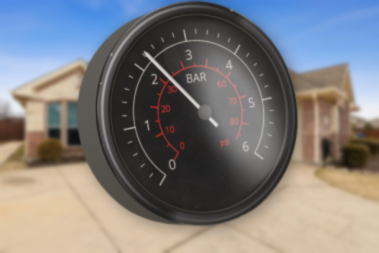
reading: bar 2.2
